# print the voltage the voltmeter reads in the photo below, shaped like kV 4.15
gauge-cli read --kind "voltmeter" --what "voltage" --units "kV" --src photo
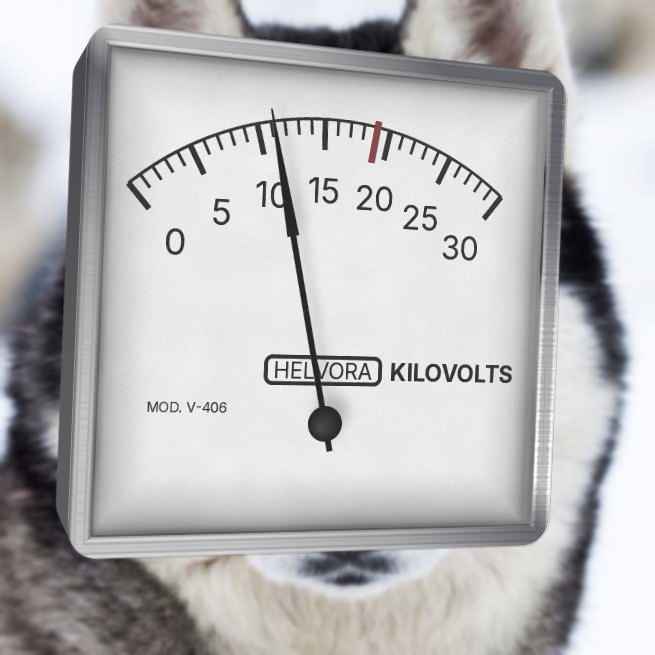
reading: kV 11
